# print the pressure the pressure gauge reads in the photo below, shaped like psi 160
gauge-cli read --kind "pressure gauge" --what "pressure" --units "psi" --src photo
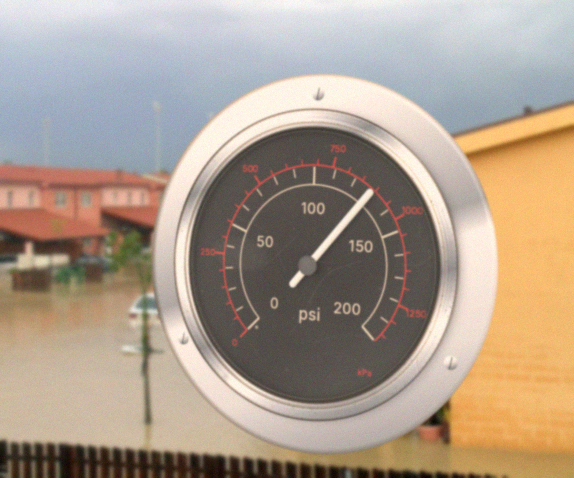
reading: psi 130
